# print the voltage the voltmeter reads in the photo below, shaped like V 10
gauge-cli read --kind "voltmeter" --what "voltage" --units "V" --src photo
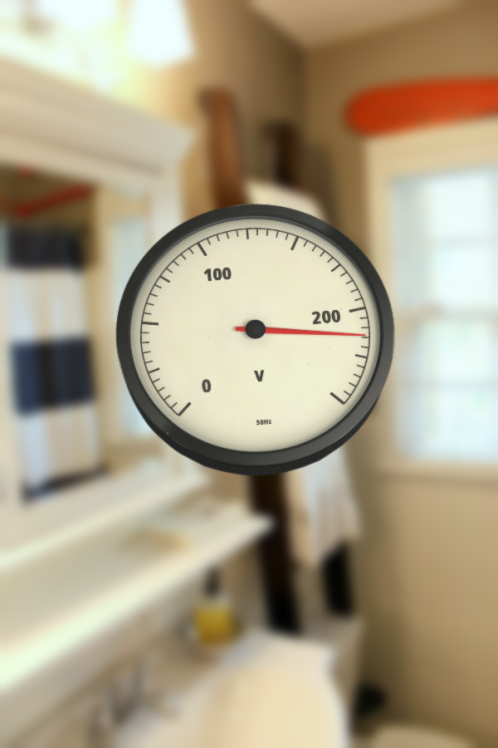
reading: V 215
